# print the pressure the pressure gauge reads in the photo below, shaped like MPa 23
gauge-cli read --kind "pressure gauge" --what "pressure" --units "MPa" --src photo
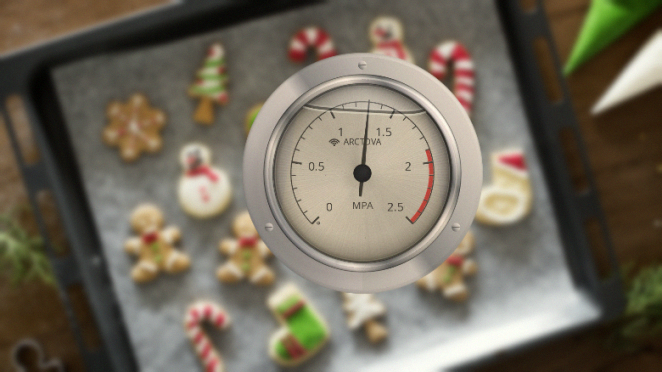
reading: MPa 1.3
